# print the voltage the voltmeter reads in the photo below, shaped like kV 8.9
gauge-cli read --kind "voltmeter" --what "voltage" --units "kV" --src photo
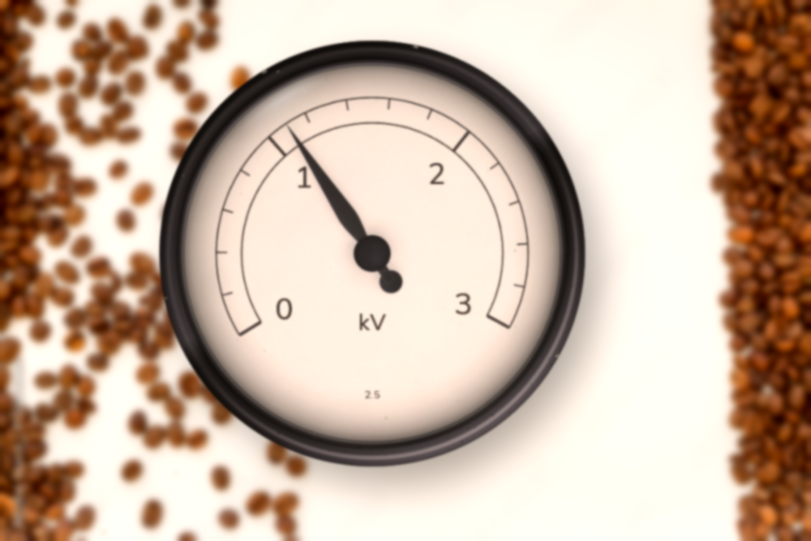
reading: kV 1.1
